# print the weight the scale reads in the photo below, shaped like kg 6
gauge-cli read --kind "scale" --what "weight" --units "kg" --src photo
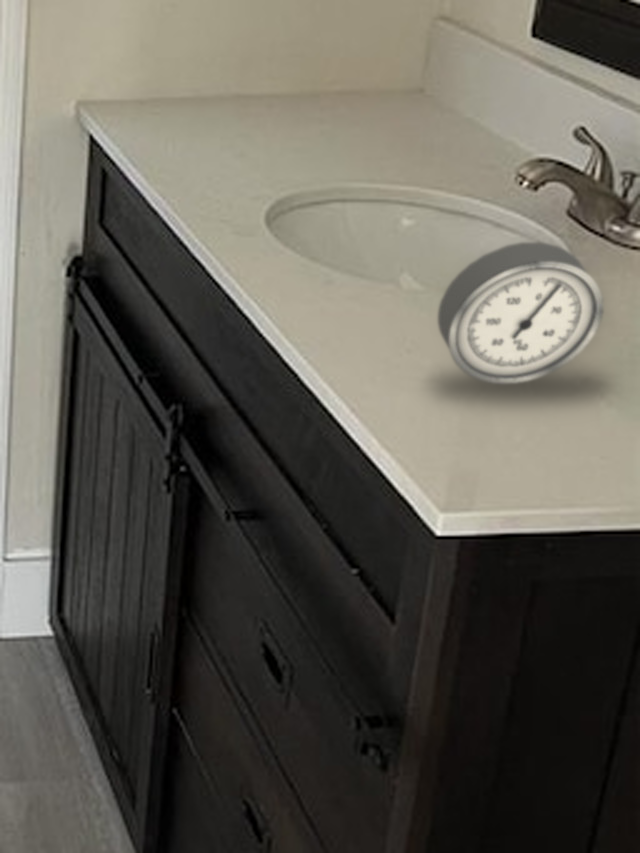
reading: kg 5
